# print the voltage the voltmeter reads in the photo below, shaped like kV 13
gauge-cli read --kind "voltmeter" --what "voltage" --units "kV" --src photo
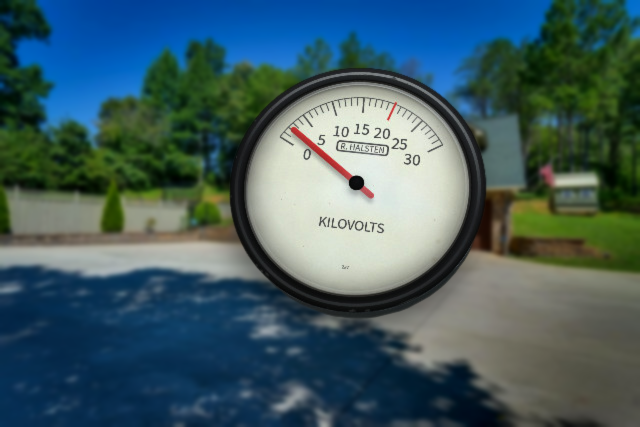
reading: kV 2
